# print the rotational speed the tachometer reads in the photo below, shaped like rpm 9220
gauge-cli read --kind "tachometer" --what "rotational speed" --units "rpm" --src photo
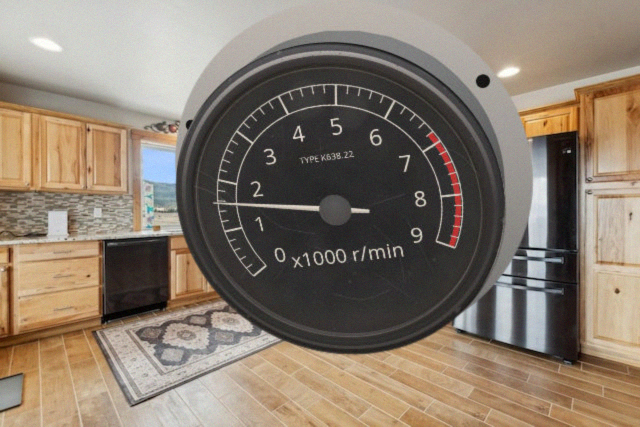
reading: rpm 1600
